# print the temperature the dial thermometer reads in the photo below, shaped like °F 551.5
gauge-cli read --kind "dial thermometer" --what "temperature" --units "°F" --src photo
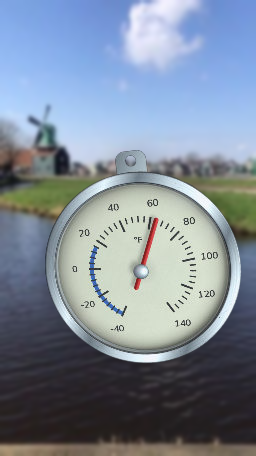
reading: °F 64
